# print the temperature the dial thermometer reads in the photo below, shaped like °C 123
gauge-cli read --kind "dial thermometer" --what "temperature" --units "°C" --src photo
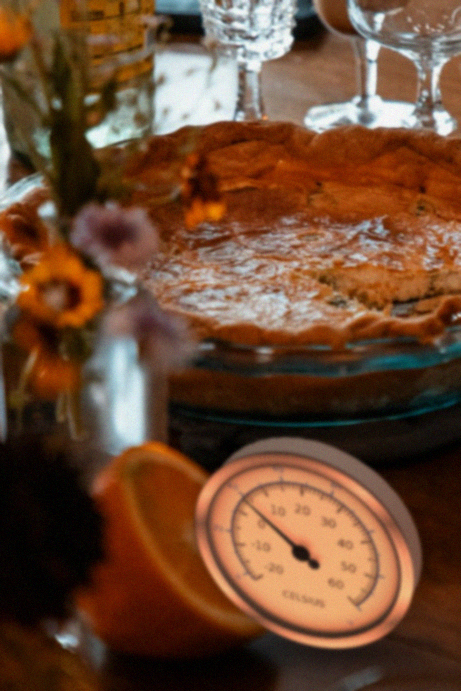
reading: °C 5
